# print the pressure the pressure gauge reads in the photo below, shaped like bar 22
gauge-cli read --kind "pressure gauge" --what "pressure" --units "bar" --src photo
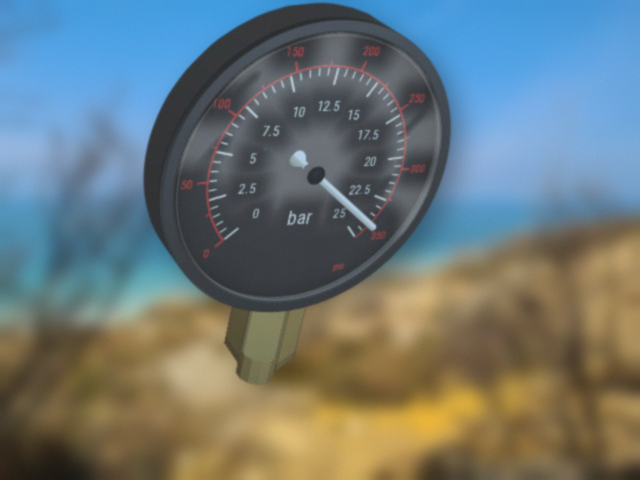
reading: bar 24
